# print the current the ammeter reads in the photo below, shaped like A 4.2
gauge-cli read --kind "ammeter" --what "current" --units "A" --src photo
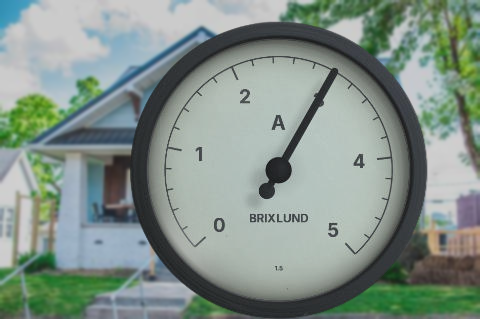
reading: A 3
